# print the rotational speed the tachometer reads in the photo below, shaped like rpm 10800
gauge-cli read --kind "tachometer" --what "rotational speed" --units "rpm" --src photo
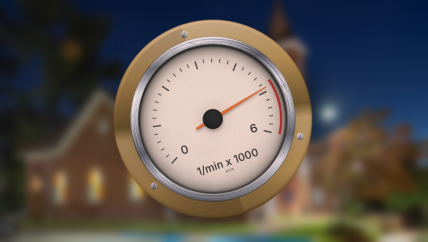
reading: rpm 4900
